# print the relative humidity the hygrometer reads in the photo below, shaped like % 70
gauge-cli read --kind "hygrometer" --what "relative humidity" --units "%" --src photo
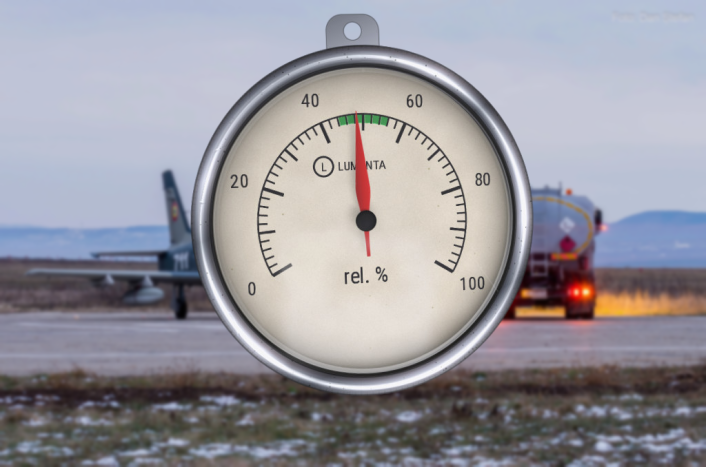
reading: % 48
